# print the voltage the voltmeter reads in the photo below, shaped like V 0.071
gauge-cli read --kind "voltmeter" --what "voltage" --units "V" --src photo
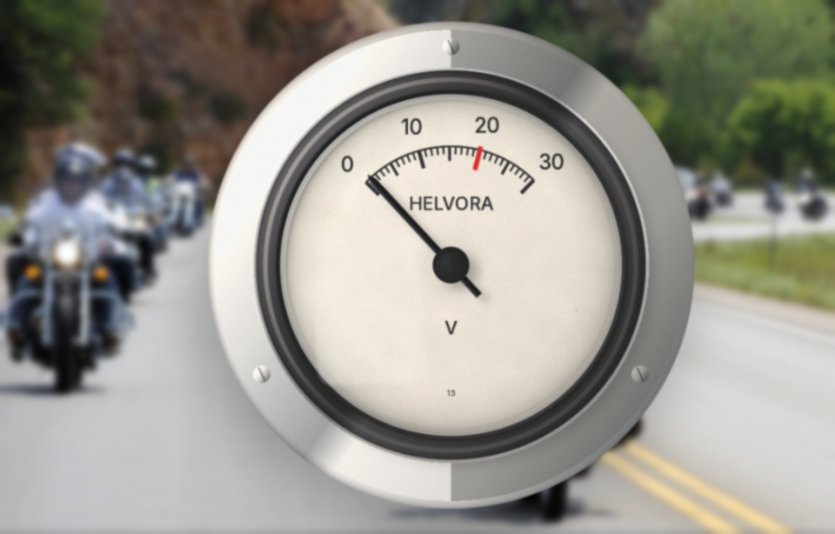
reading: V 1
